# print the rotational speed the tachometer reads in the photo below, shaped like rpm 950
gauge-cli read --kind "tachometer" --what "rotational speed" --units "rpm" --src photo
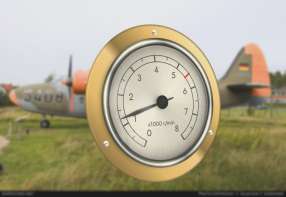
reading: rpm 1250
